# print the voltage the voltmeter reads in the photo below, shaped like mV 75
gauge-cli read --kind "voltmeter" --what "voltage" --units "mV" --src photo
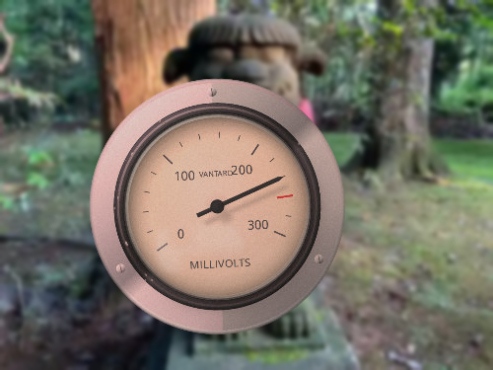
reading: mV 240
